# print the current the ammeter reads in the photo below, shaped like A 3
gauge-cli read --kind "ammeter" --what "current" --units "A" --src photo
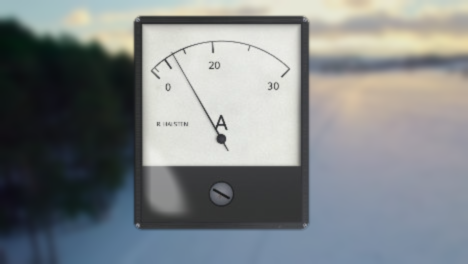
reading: A 12.5
